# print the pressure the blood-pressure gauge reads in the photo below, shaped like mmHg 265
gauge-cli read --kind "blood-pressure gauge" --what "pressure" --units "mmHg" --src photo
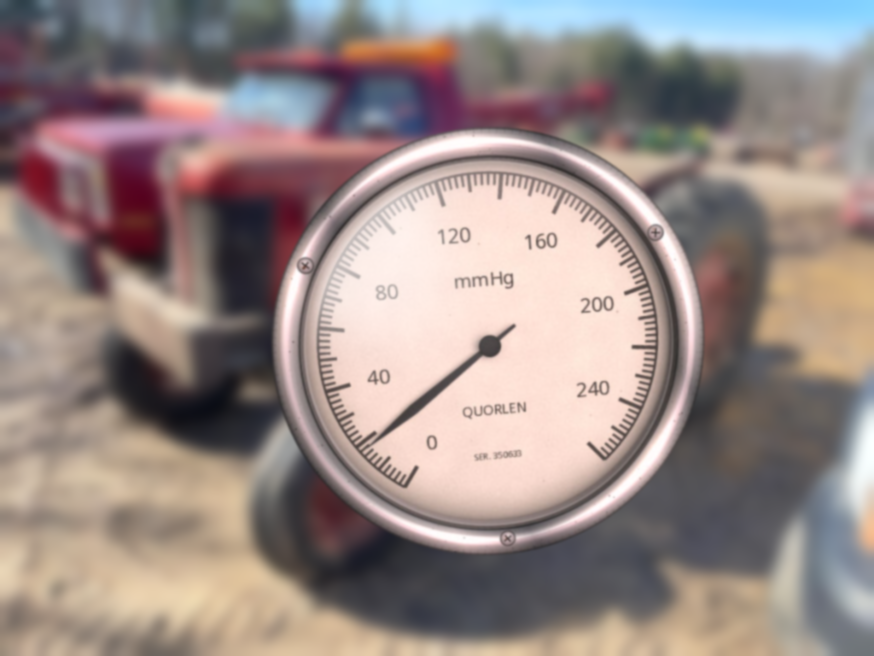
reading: mmHg 18
